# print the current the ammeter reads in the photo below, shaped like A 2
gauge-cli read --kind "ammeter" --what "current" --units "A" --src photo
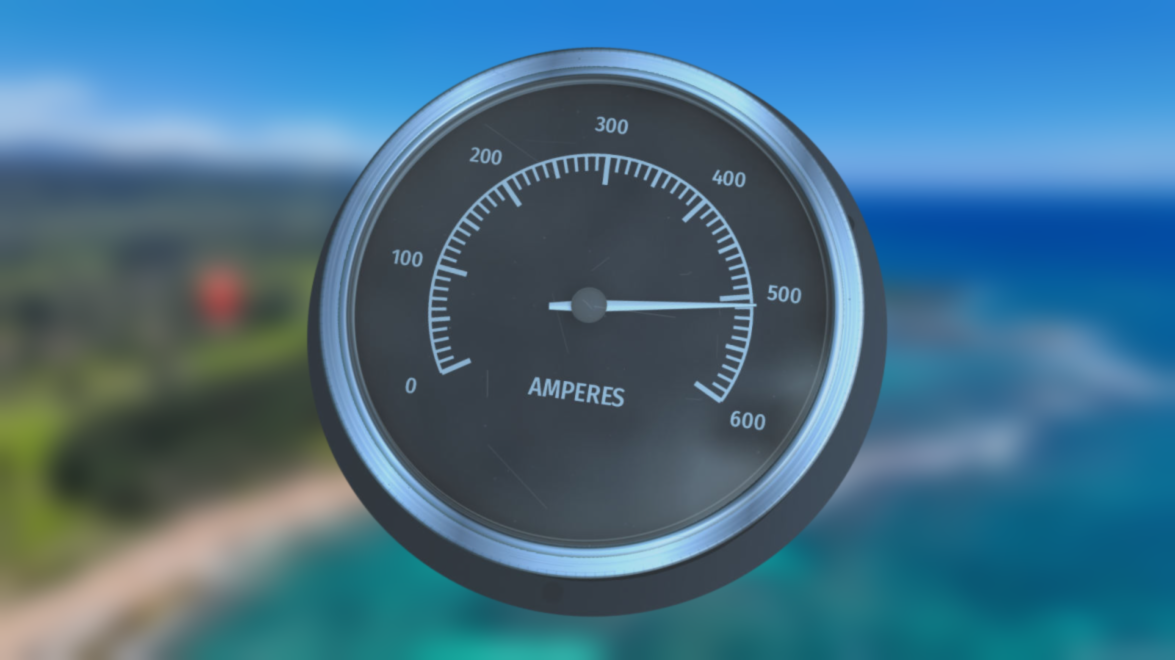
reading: A 510
